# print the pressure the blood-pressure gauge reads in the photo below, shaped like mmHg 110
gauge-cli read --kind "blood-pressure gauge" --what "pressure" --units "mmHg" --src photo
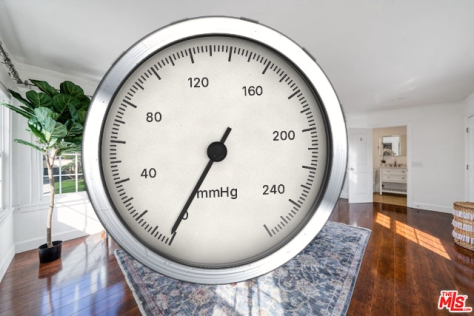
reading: mmHg 2
